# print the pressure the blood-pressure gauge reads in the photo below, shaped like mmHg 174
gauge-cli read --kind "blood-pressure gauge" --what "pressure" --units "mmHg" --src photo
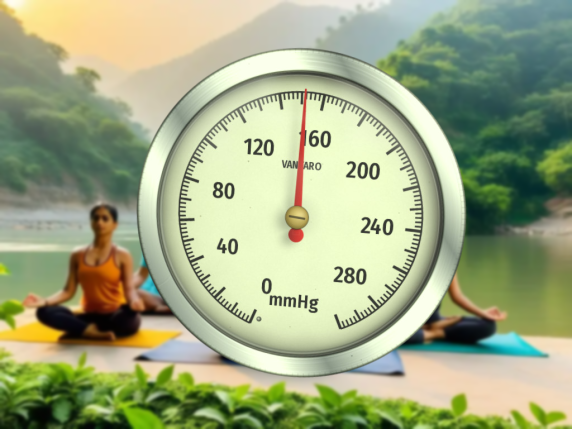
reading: mmHg 152
